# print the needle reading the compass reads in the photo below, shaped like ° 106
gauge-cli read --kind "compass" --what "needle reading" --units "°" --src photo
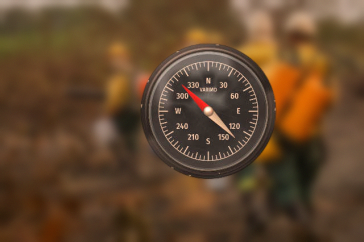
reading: ° 315
